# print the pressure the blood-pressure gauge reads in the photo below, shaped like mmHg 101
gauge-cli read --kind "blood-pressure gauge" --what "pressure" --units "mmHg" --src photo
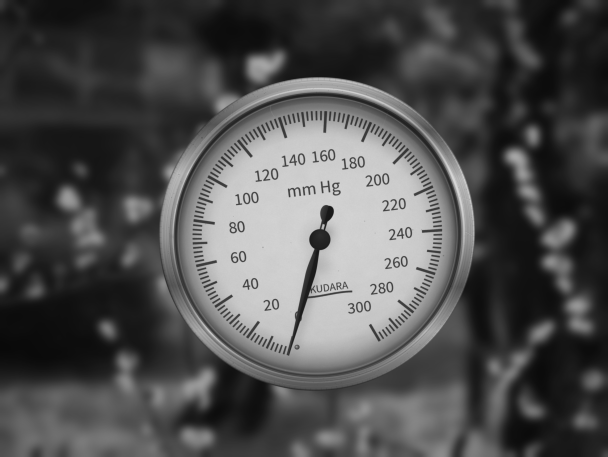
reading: mmHg 0
